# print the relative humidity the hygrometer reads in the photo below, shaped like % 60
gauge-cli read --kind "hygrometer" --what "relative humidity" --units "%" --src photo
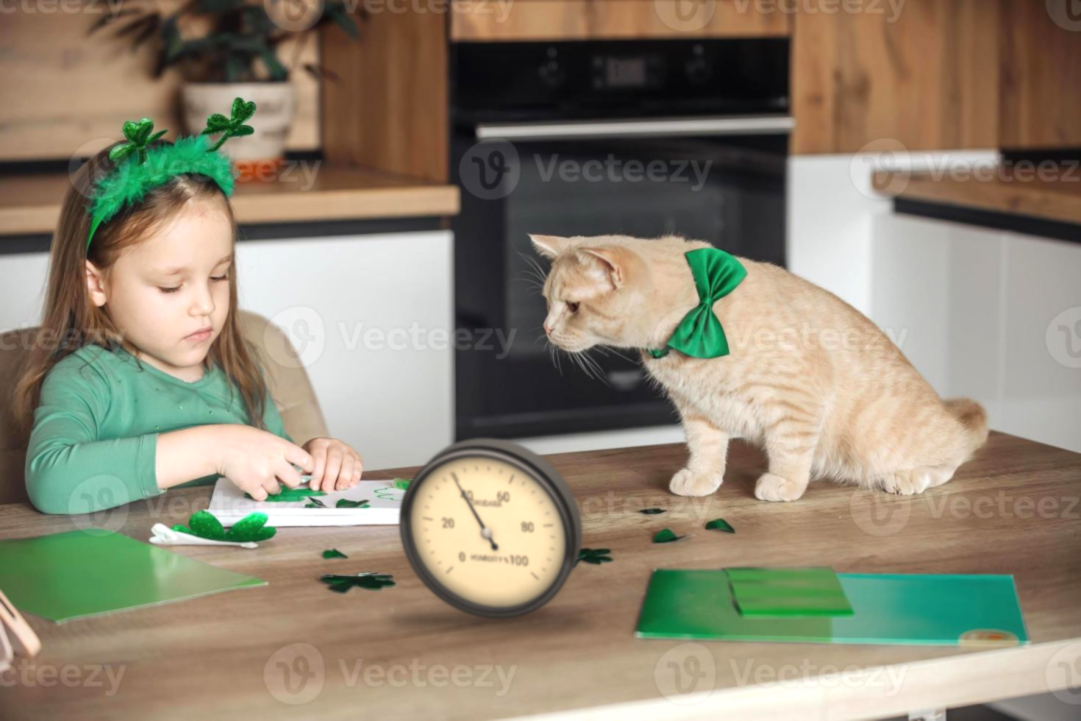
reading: % 40
